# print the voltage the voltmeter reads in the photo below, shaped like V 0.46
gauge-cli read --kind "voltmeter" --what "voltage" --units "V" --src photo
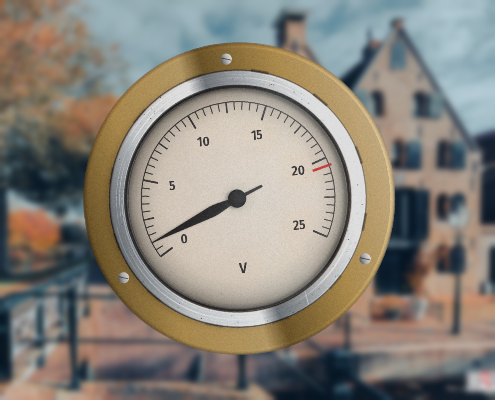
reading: V 1
